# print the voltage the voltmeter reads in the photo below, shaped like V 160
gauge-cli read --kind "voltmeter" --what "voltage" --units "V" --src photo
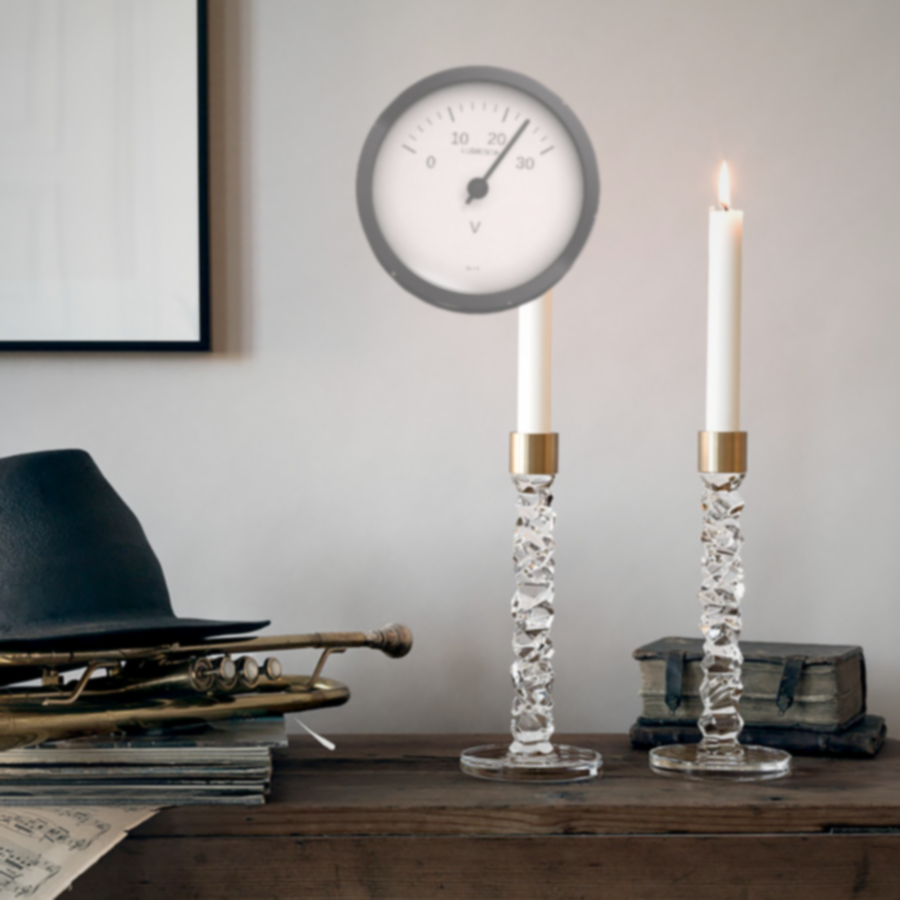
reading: V 24
